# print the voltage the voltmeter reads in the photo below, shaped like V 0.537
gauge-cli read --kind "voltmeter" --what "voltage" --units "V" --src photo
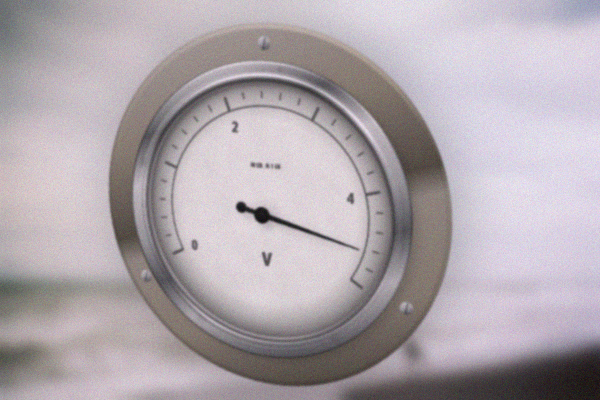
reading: V 4.6
